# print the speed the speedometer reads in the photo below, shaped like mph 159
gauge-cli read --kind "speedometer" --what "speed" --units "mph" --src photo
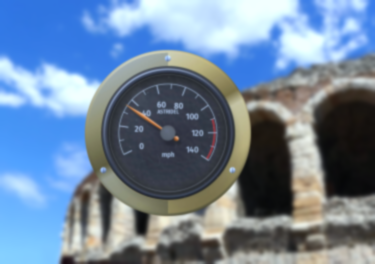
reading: mph 35
